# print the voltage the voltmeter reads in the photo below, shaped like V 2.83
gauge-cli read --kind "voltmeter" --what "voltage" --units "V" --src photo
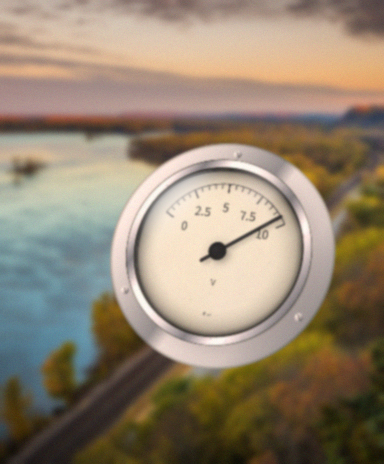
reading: V 9.5
